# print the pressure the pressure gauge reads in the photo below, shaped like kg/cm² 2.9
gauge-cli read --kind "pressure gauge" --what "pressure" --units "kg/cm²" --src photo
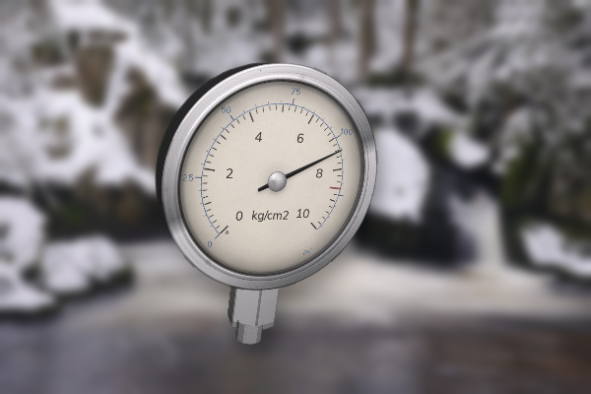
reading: kg/cm² 7.4
